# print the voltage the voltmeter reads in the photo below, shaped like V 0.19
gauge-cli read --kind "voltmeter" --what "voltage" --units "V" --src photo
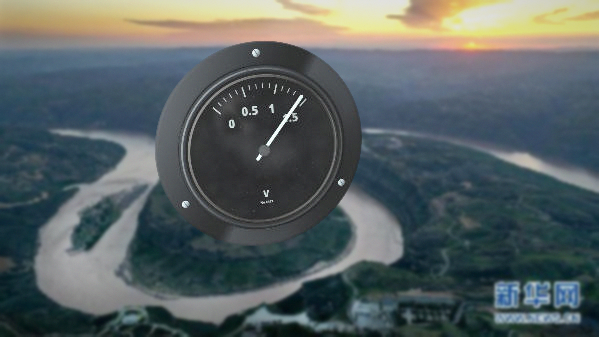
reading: V 1.4
